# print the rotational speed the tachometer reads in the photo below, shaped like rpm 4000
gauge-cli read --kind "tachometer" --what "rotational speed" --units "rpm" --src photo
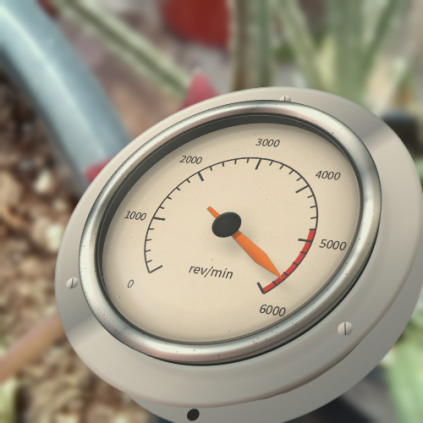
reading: rpm 5700
